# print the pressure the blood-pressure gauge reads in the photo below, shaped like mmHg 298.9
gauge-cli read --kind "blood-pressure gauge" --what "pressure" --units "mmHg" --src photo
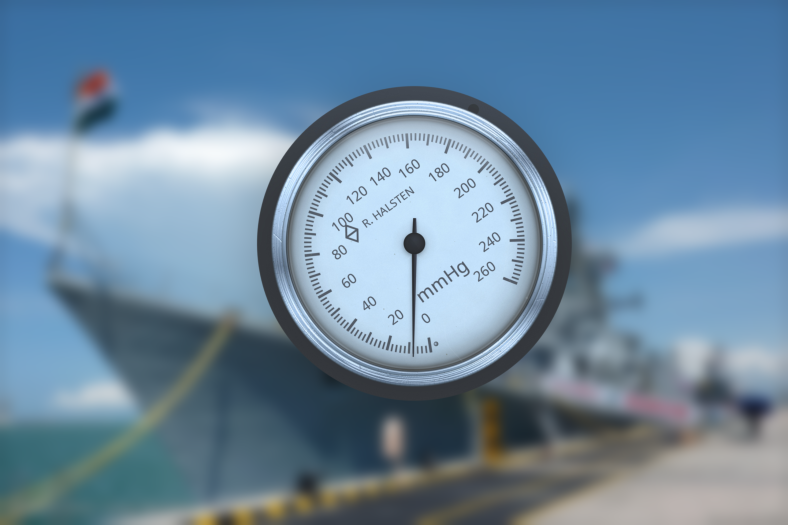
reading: mmHg 8
